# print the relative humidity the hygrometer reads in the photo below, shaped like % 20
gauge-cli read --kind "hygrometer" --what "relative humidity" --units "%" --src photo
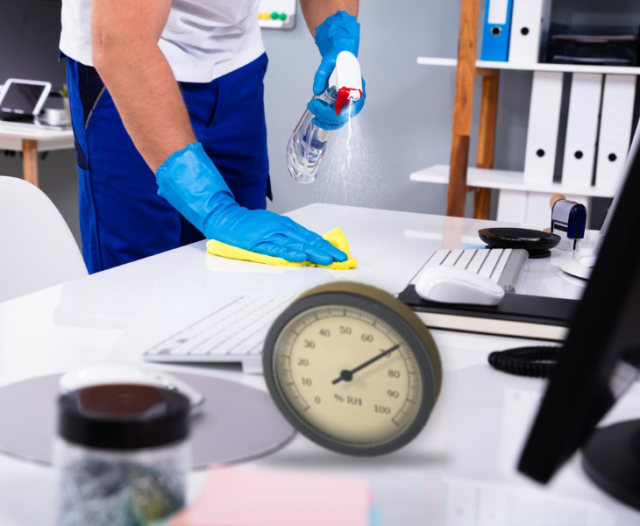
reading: % 70
